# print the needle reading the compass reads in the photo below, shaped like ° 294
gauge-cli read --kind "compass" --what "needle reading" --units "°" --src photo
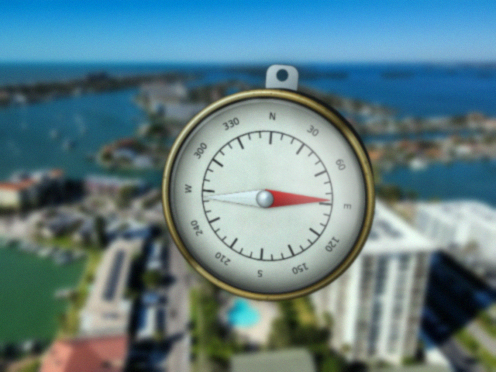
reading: ° 85
